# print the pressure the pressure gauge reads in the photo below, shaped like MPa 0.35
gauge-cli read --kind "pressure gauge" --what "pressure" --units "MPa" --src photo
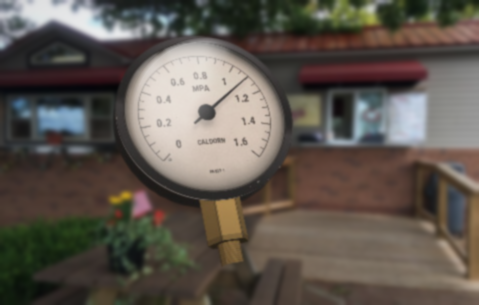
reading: MPa 1.1
